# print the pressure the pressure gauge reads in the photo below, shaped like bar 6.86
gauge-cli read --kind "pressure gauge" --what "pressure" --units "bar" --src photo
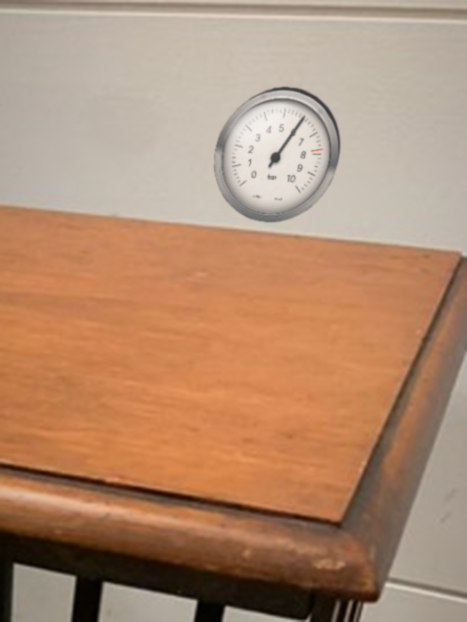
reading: bar 6
